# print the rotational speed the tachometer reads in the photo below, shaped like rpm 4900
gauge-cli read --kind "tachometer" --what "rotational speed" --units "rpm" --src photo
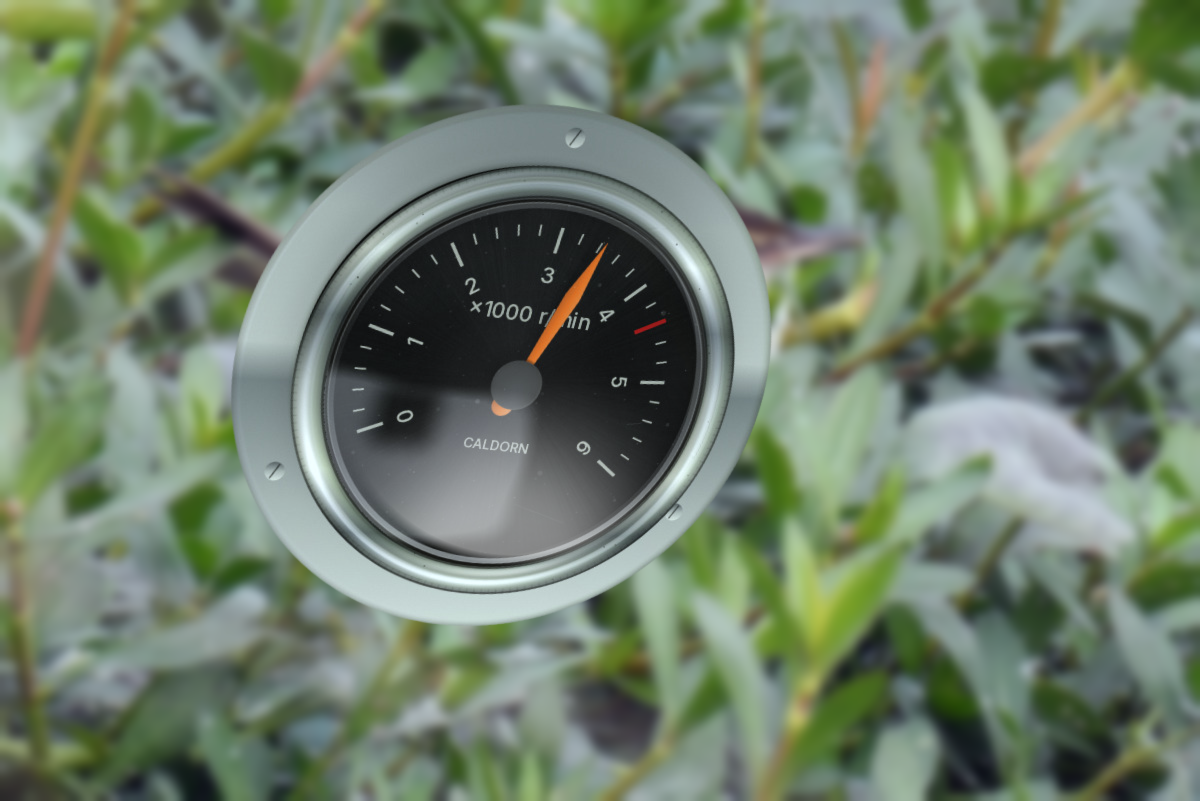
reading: rpm 3400
